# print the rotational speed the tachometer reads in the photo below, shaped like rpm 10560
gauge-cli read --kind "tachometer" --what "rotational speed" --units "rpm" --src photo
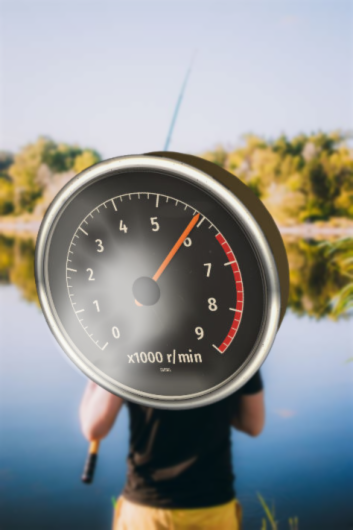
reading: rpm 5900
